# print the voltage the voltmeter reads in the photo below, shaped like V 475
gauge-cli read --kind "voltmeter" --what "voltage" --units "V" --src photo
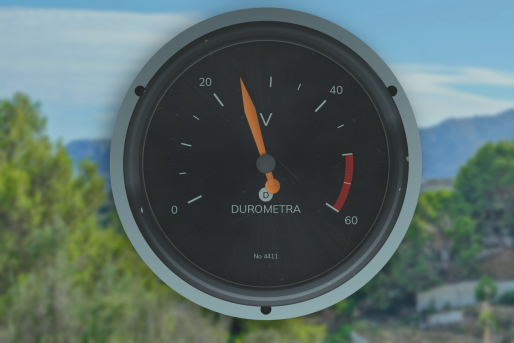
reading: V 25
